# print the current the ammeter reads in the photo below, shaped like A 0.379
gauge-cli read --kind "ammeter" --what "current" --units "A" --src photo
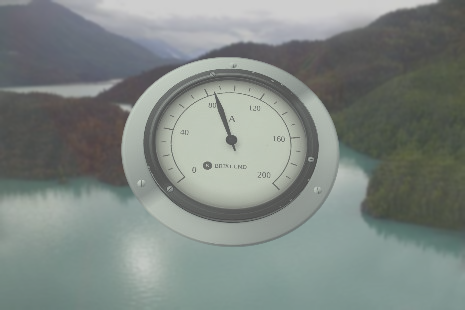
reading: A 85
